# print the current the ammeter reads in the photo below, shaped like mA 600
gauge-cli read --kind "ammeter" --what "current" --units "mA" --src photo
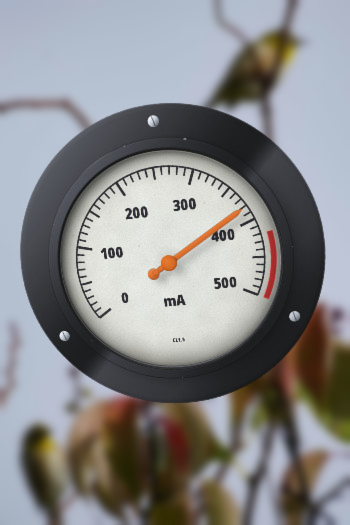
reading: mA 380
